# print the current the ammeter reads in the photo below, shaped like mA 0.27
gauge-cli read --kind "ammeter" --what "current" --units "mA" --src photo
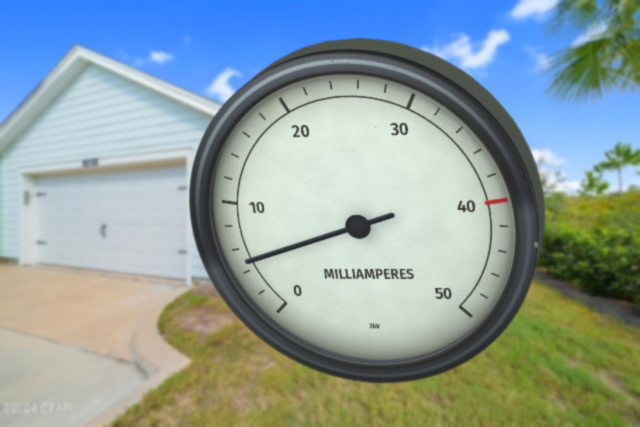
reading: mA 5
